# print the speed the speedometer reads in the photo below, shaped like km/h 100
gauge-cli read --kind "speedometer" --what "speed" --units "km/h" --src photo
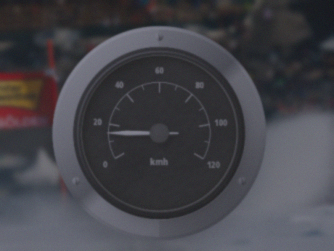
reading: km/h 15
